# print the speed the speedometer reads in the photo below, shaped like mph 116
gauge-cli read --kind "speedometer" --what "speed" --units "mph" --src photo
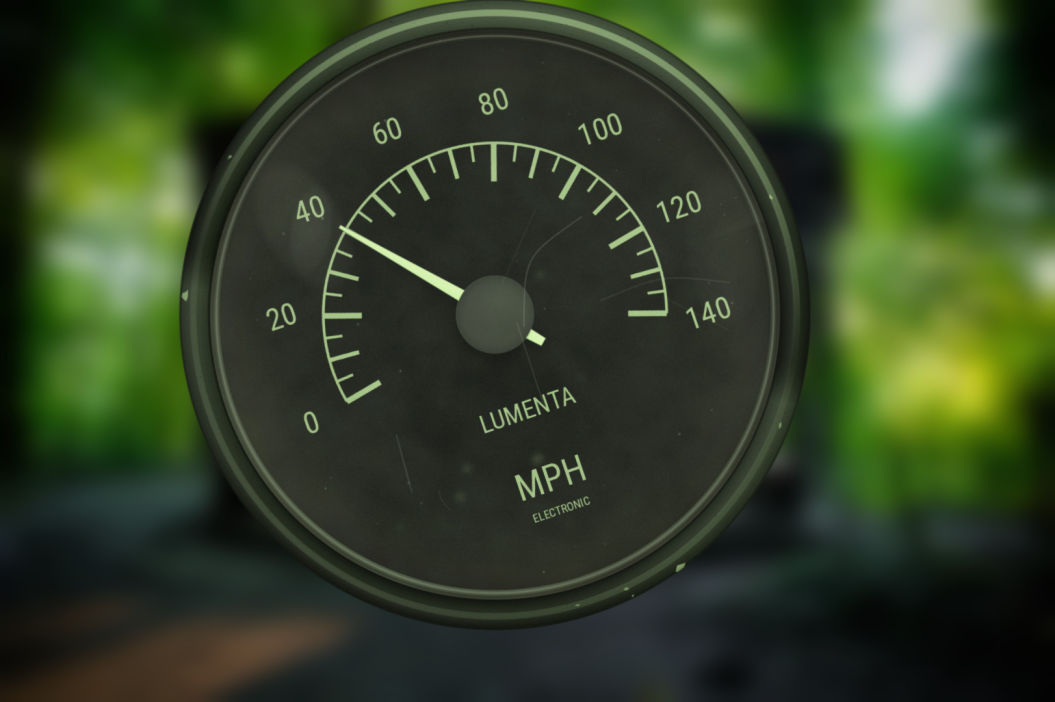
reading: mph 40
